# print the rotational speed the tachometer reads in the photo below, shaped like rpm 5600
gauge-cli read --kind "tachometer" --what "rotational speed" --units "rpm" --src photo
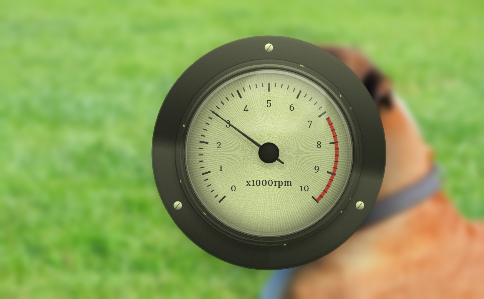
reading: rpm 3000
